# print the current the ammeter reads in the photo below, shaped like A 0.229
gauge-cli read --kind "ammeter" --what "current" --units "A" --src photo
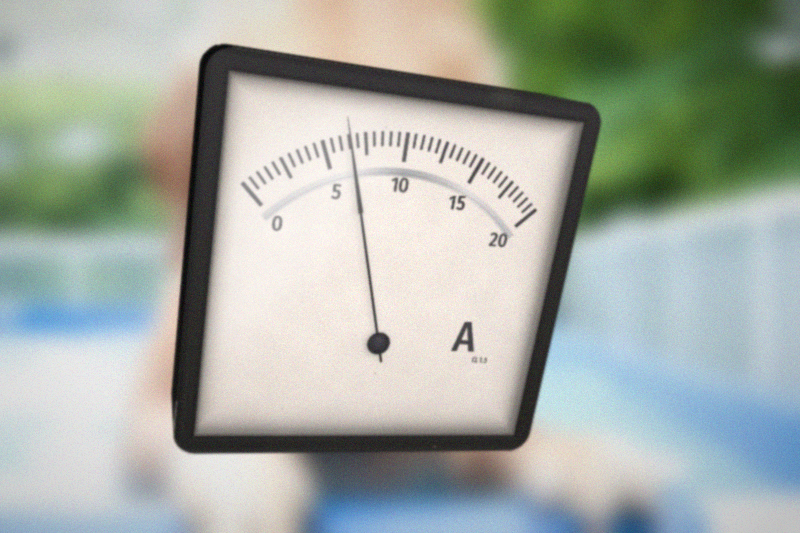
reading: A 6.5
